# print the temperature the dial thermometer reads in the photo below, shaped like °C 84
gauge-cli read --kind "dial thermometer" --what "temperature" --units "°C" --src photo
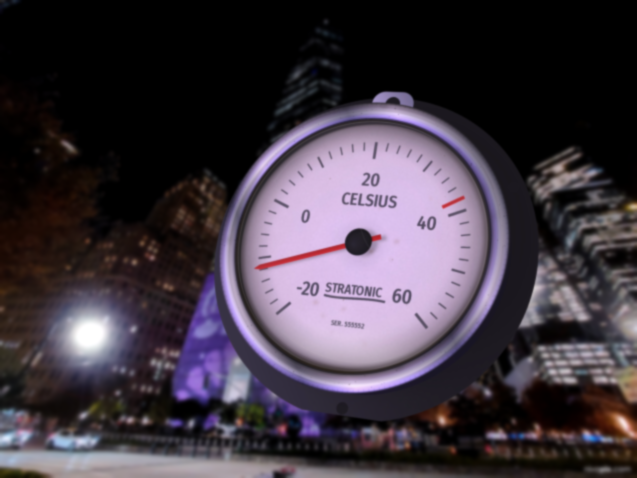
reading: °C -12
